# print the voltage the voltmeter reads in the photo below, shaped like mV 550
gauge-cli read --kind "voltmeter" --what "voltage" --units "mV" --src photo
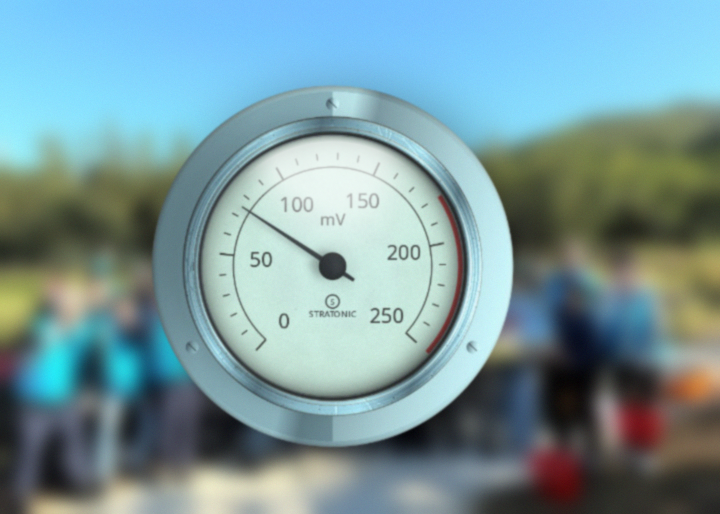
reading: mV 75
